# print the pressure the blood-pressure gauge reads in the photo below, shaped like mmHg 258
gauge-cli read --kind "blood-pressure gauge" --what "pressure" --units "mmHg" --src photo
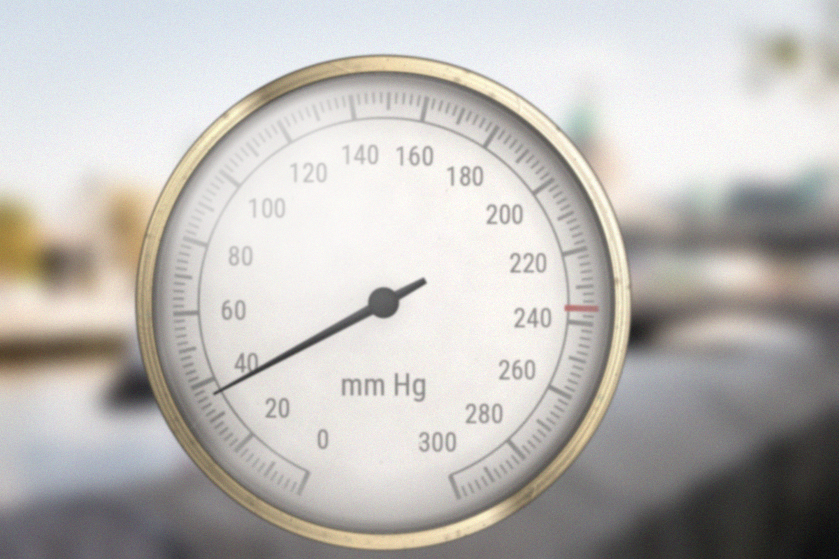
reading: mmHg 36
